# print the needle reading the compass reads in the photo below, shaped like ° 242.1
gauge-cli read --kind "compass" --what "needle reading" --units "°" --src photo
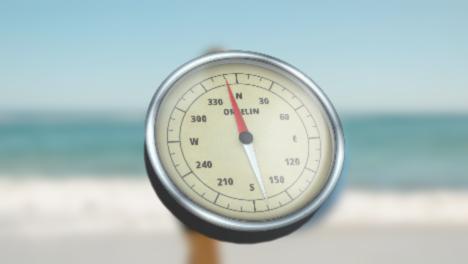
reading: ° 350
